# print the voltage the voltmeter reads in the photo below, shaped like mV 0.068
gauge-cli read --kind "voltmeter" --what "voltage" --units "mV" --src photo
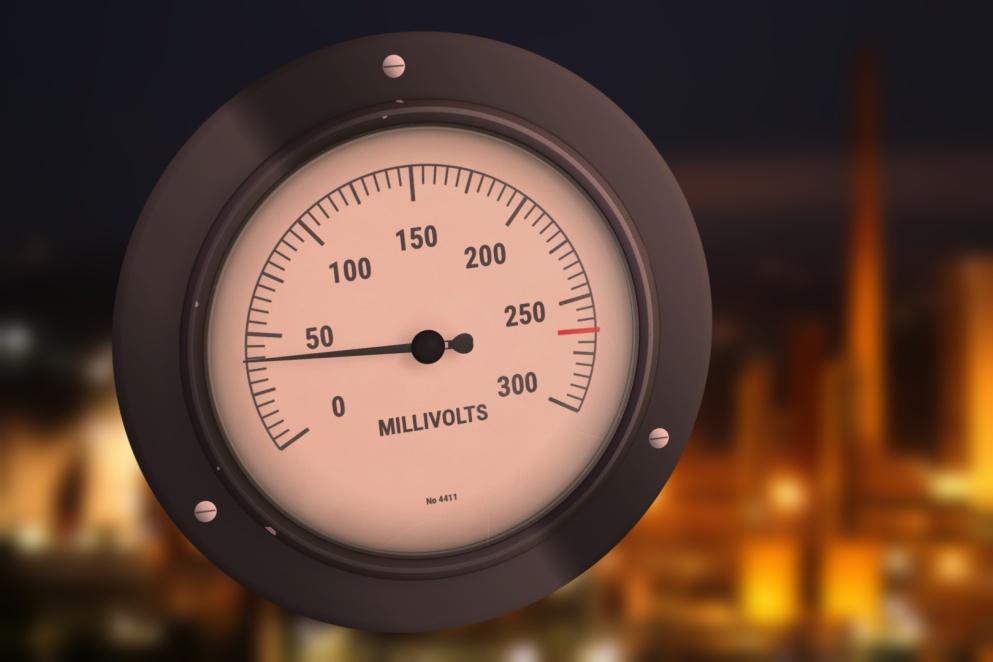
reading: mV 40
